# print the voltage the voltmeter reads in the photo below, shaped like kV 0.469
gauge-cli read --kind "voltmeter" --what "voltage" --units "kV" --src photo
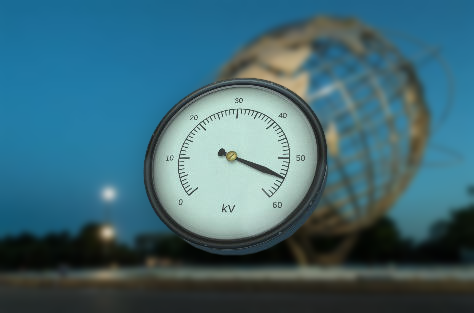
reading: kV 55
